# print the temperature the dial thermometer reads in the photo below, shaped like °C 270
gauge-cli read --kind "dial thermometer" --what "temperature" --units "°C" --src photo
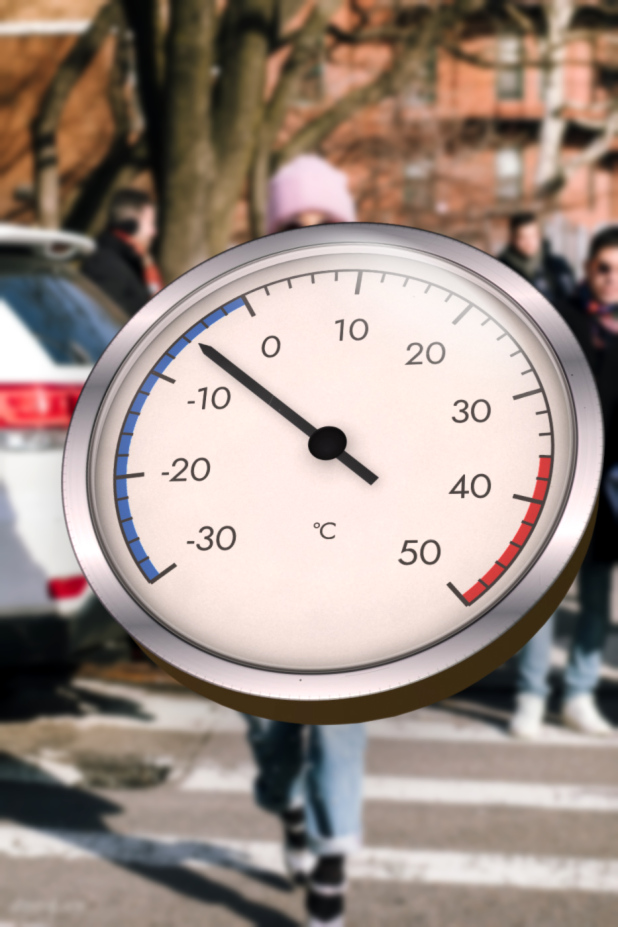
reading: °C -6
